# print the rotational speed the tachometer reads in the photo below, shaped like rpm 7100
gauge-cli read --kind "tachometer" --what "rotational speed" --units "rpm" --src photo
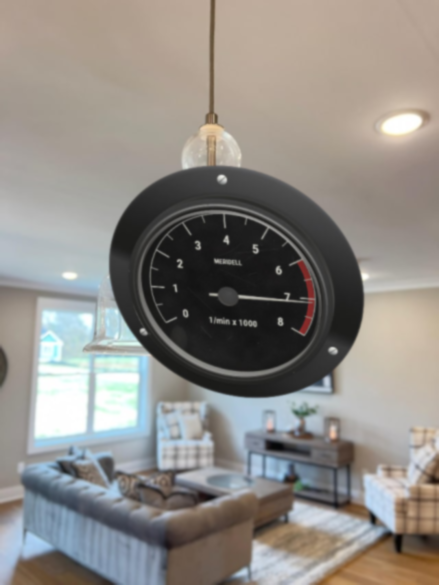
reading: rpm 7000
